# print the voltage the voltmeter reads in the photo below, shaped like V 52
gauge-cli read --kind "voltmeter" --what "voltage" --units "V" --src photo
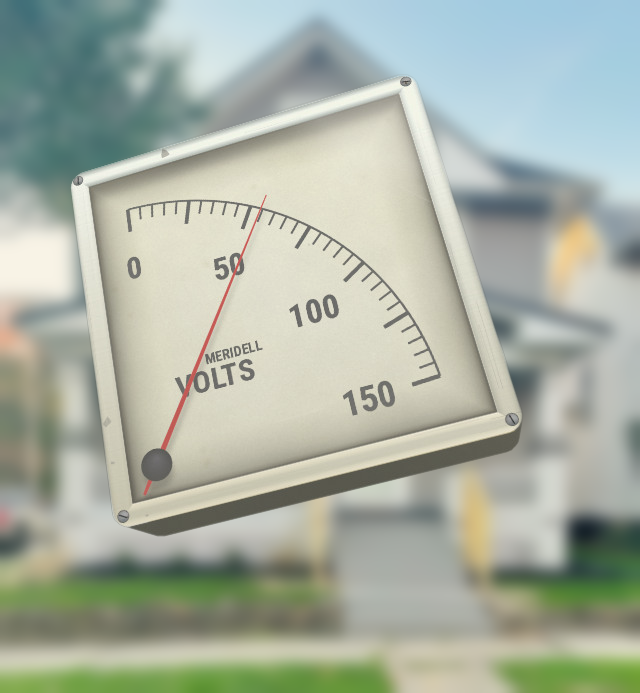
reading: V 55
